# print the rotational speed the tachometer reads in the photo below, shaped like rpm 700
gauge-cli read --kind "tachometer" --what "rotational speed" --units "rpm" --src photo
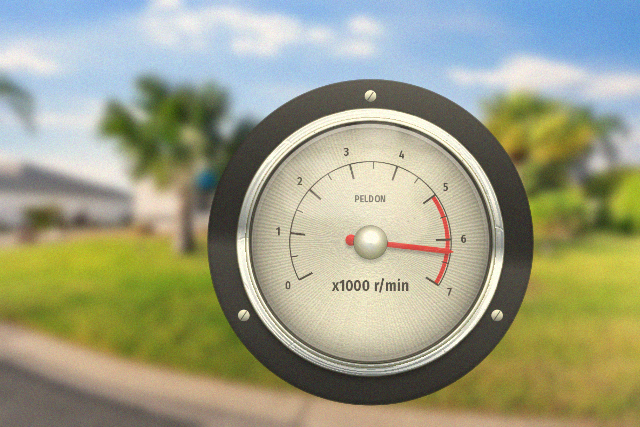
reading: rpm 6250
